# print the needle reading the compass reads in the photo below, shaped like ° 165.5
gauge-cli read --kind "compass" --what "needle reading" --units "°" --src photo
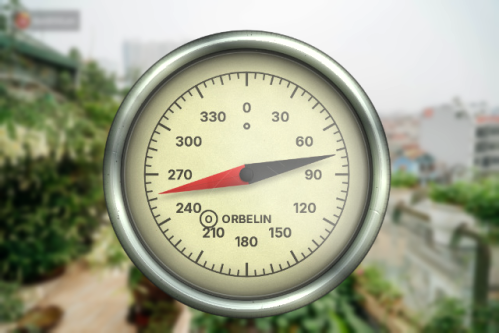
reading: ° 257.5
